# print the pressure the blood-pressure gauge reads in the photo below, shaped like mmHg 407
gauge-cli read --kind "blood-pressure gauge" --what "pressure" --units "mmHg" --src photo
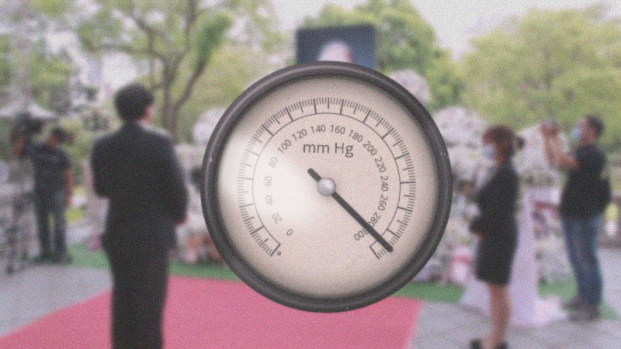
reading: mmHg 290
